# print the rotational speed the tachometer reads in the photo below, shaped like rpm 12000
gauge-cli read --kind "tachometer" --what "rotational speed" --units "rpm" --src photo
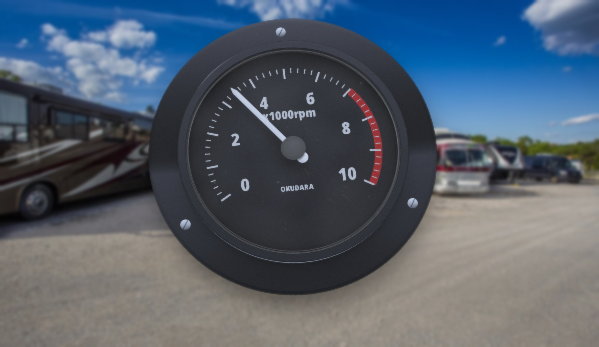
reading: rpm 3400
